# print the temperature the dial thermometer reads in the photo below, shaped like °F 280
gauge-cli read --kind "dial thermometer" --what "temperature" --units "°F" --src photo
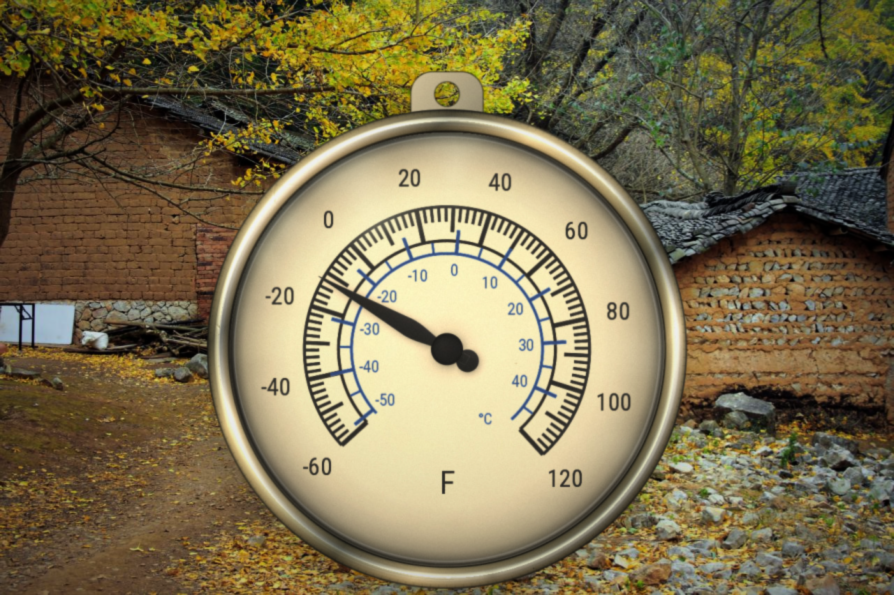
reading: °F -12
